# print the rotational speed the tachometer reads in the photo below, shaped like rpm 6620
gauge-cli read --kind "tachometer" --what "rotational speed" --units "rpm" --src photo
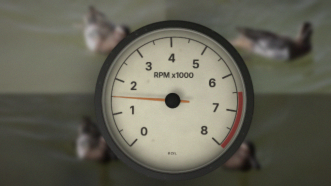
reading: rpm 1500
